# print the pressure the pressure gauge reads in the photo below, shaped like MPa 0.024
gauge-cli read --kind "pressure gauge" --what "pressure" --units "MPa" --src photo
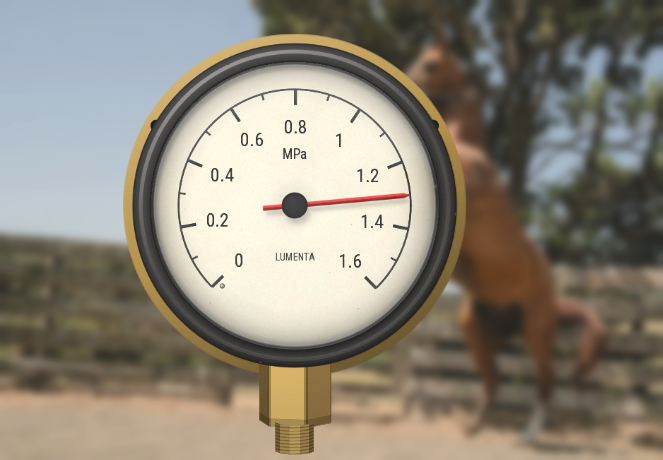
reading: MPa 1.3
